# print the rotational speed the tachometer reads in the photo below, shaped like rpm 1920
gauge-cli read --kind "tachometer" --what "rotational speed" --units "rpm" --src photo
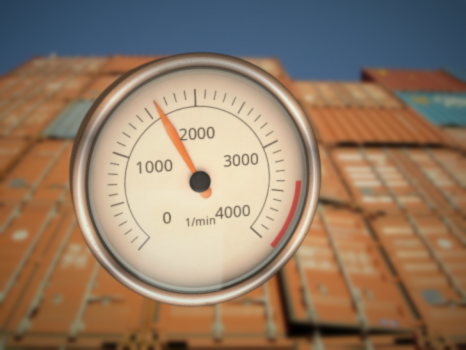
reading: rpm 1600
